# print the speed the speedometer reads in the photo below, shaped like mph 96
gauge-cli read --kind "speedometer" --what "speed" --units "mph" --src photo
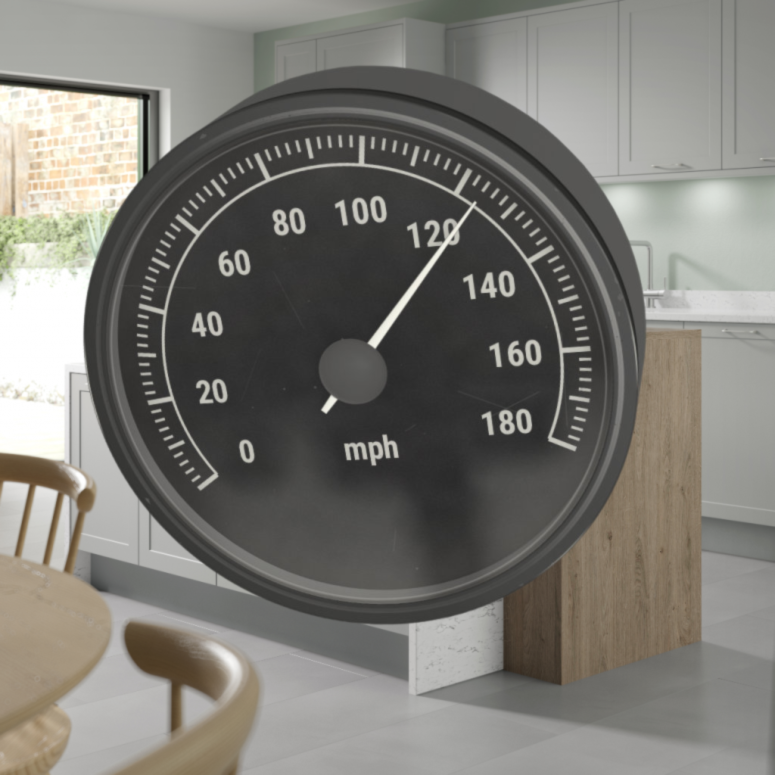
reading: mph 124
